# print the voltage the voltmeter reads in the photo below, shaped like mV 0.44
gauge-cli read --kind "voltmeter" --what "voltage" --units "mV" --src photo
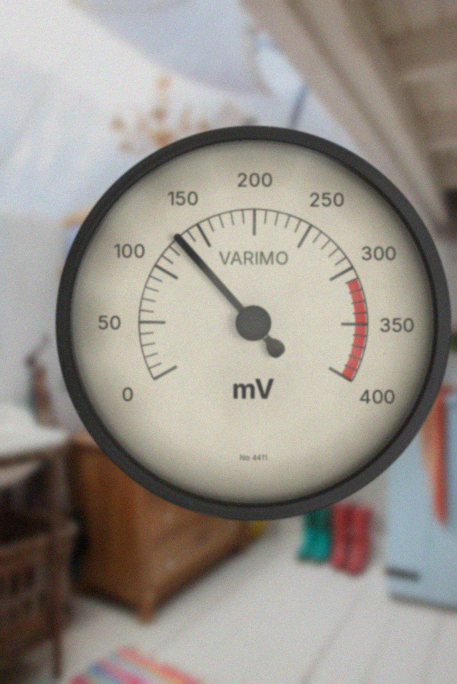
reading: mV 130
